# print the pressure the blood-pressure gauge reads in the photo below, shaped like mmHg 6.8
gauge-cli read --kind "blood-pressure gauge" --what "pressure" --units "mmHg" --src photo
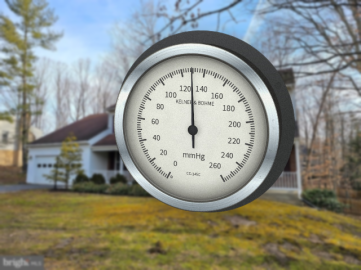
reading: mmHg 130
